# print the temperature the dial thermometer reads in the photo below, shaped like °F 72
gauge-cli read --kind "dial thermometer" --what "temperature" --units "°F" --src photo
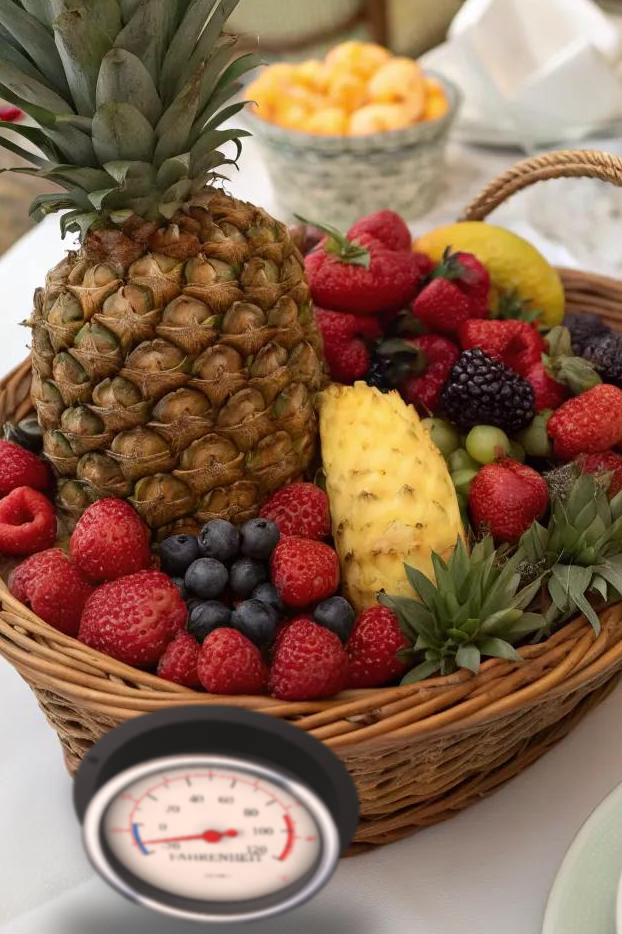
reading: °F -10
